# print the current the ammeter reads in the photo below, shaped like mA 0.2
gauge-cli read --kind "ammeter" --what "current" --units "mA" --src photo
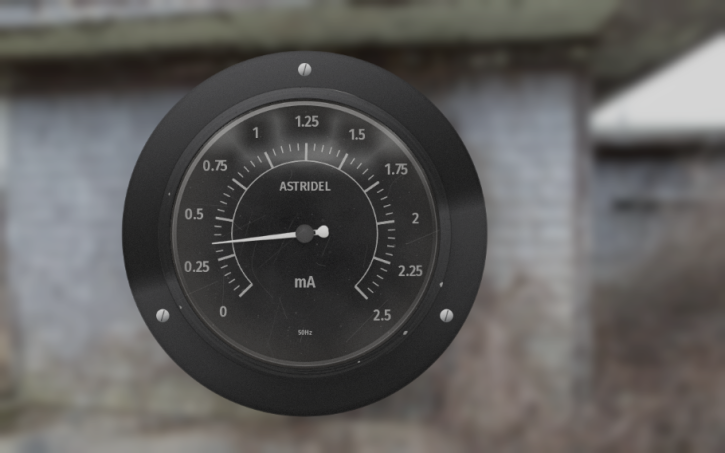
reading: mA 0.35
